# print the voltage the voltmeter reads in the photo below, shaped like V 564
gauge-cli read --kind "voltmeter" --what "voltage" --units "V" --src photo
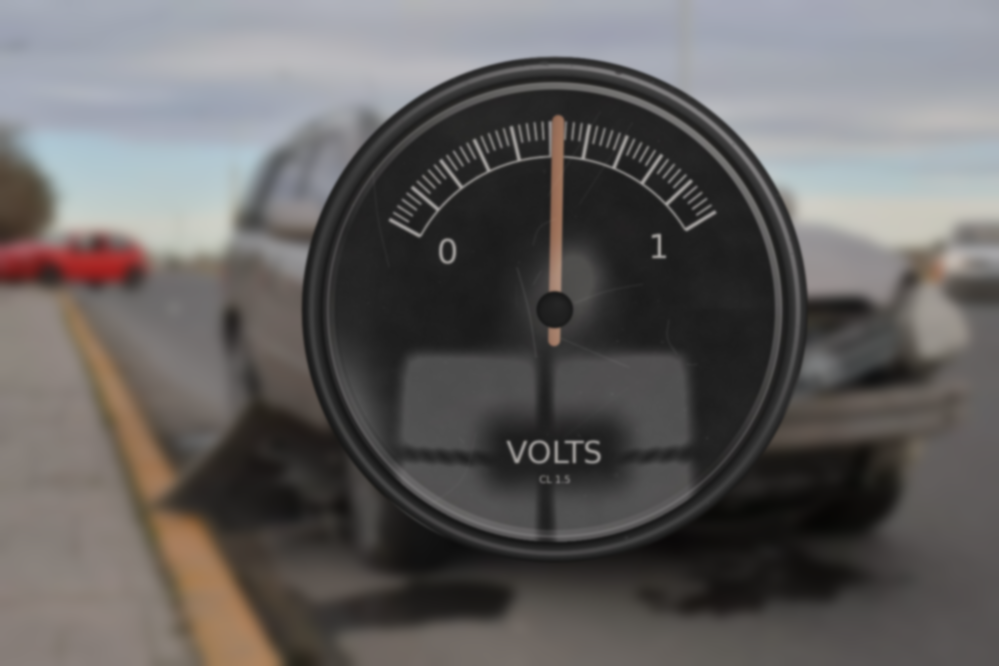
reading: V 0.52
